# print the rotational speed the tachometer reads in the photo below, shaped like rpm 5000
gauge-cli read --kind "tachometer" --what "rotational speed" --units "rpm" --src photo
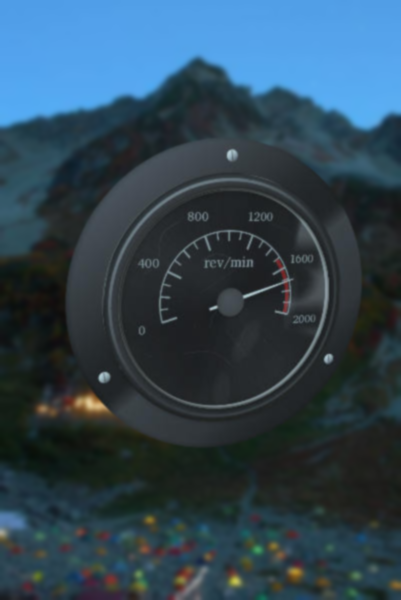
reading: rpm 1700
